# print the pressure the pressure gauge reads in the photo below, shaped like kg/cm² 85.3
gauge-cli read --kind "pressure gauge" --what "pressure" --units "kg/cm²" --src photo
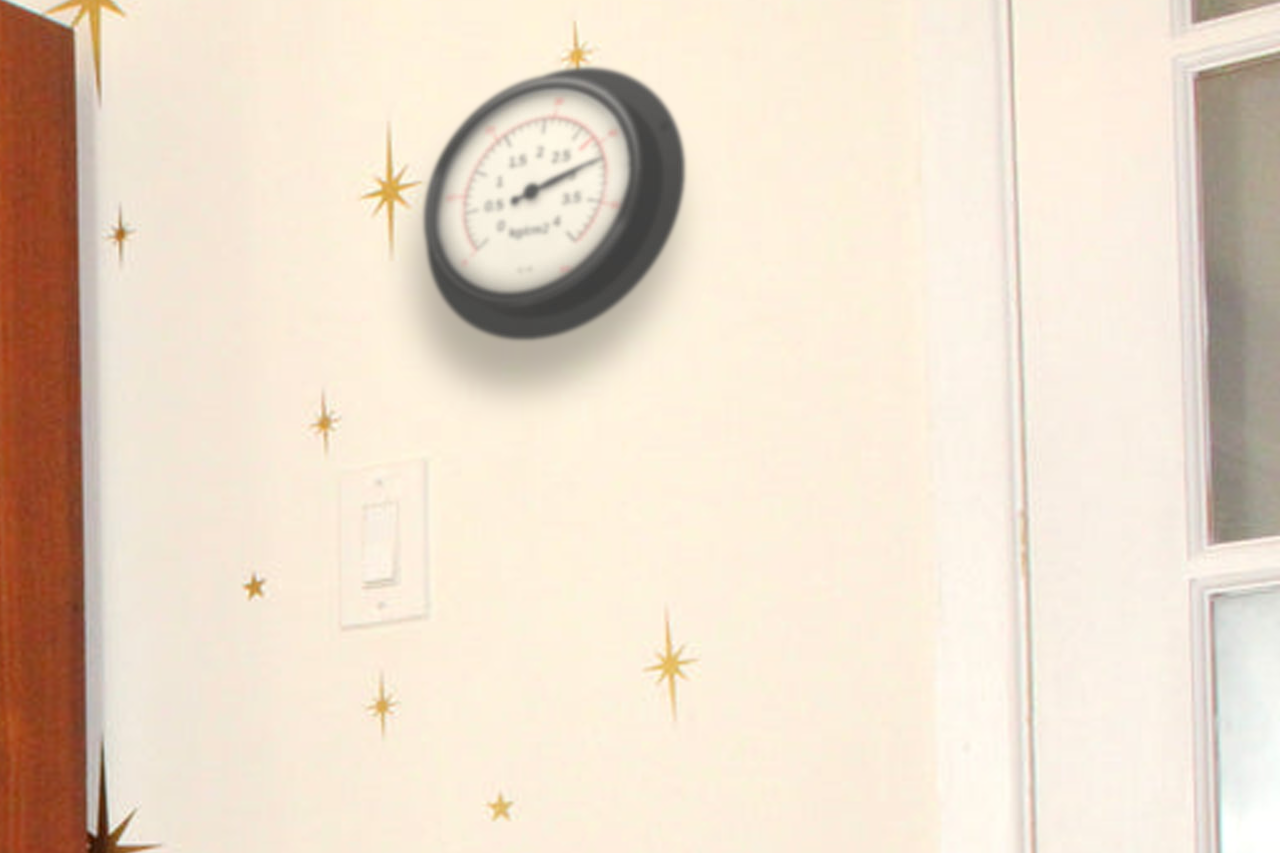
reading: kg/cm² 3
